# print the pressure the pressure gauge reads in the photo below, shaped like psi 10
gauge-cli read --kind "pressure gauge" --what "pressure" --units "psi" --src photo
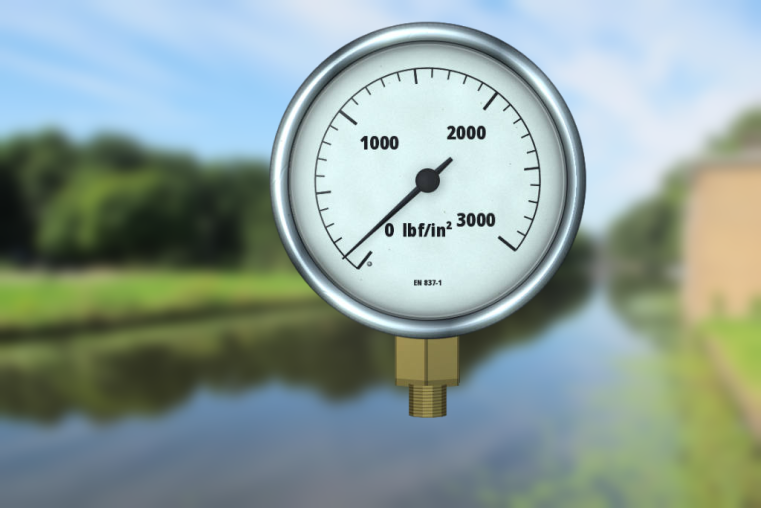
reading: psi 100
